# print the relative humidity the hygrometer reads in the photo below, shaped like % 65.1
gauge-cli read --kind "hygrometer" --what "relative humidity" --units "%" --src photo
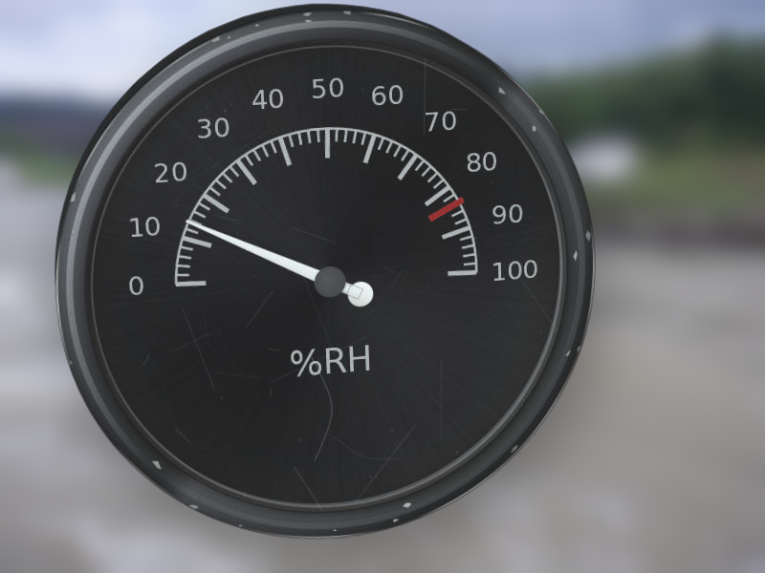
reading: % 14
